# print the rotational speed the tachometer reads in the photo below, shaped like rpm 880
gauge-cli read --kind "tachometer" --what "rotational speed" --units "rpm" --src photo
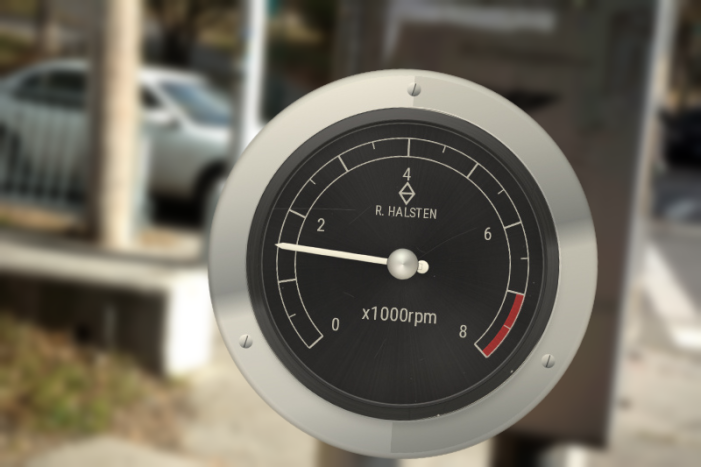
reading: rpm 1500
